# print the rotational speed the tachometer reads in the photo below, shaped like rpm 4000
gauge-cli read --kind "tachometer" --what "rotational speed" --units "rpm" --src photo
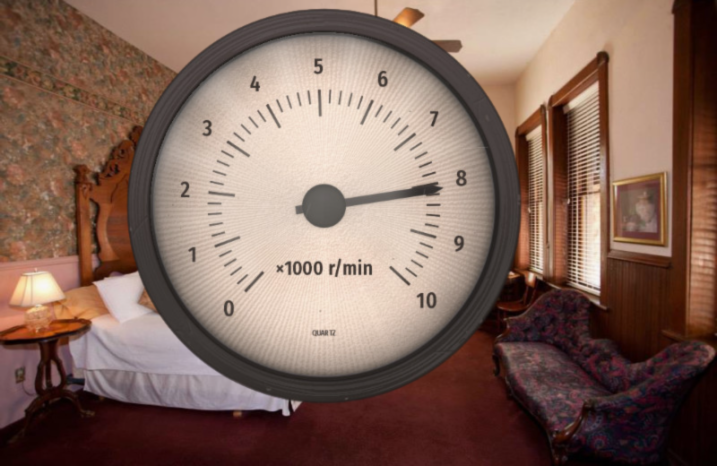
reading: rpm 8100
